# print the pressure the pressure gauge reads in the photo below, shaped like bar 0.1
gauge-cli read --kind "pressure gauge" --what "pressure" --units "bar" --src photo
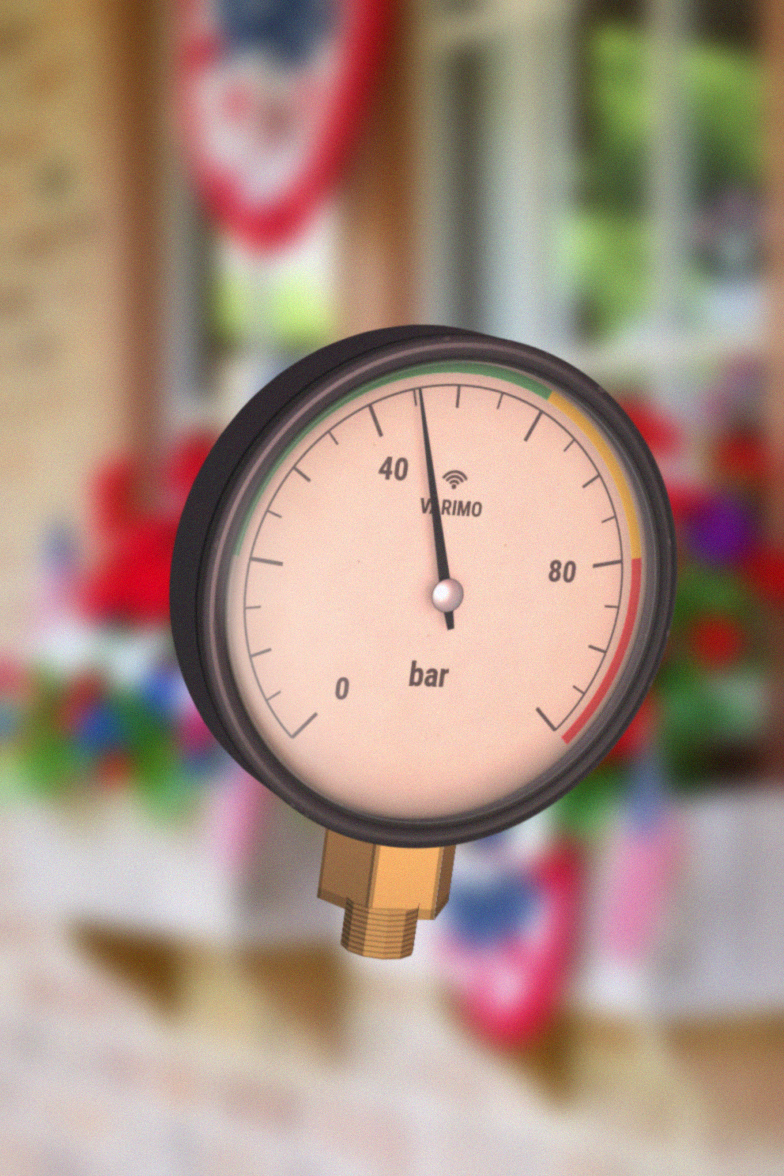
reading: bar 45
